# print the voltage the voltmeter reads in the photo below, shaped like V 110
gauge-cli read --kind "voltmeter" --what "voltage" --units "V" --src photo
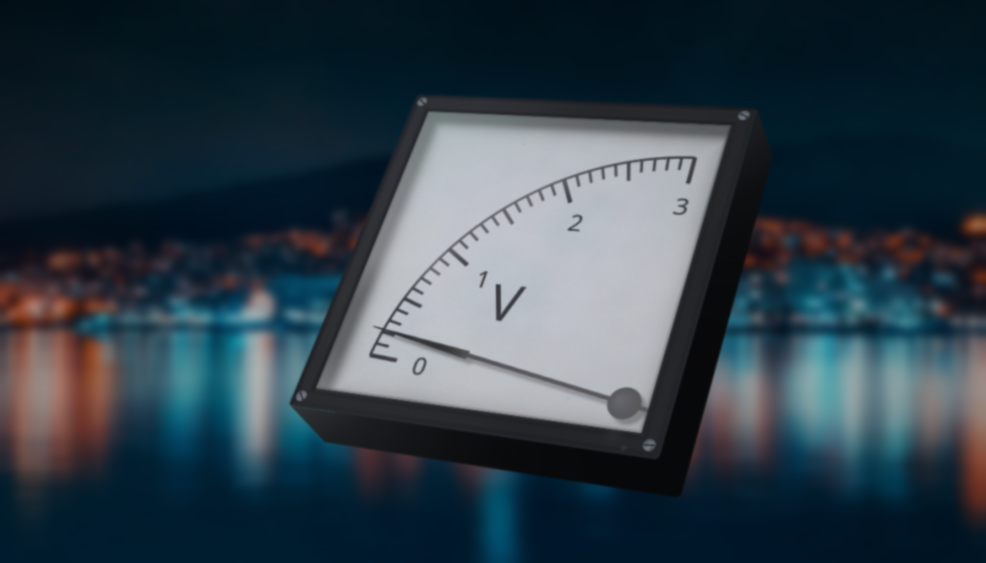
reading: V 0.2
